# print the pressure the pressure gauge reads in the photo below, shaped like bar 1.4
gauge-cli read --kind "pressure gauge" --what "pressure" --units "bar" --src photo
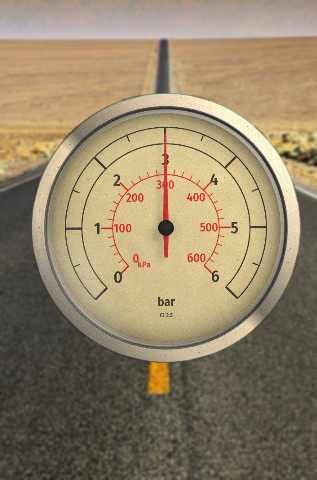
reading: bar 3
